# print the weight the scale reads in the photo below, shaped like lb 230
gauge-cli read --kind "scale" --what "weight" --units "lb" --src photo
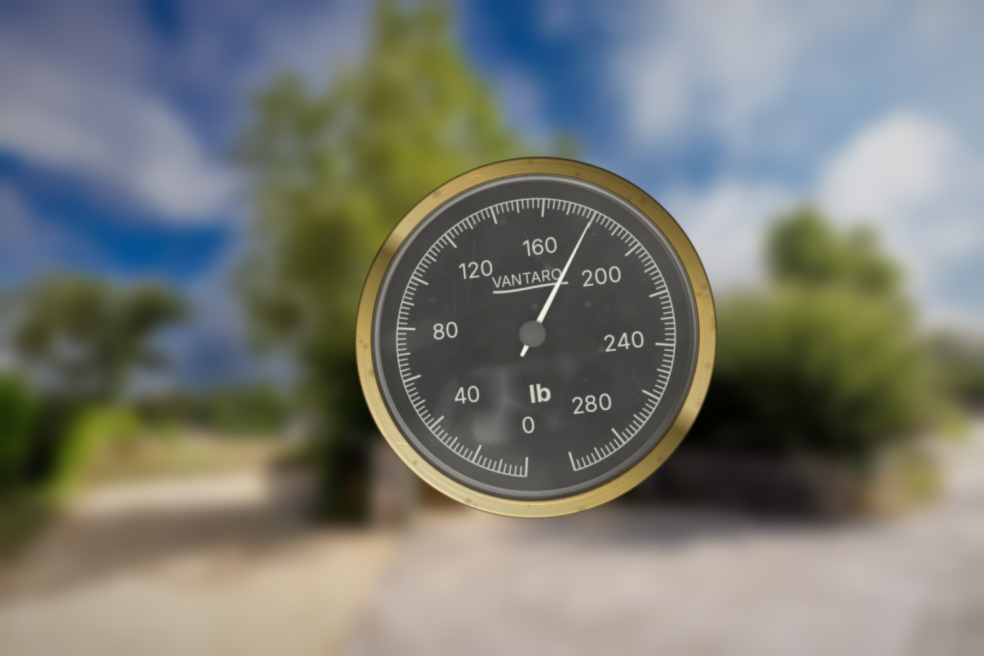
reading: lb 180
